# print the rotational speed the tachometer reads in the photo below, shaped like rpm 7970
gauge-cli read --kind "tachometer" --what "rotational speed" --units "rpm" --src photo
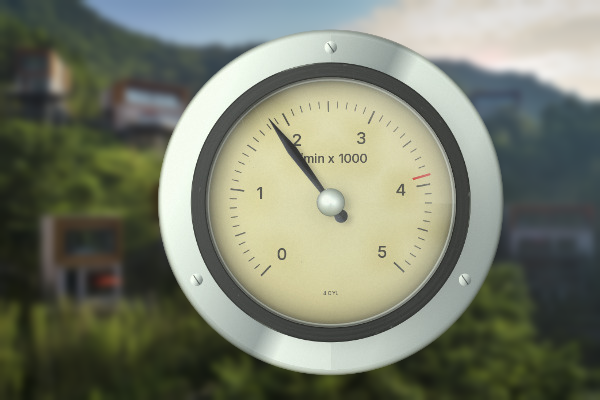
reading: rpm 1850
